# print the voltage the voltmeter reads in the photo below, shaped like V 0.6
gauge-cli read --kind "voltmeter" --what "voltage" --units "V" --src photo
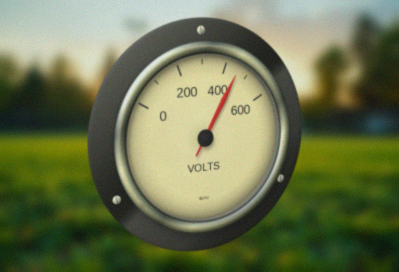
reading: V 450
